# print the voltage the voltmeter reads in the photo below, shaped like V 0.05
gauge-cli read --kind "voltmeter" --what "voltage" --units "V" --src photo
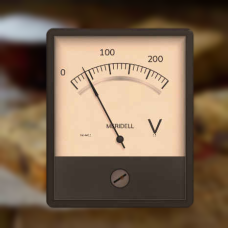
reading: V 40
